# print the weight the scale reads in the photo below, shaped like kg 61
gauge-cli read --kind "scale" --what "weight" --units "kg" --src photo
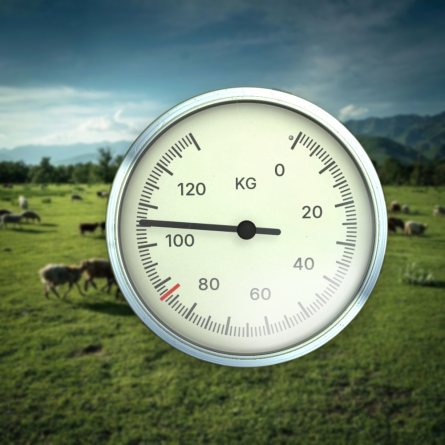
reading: kg 106
